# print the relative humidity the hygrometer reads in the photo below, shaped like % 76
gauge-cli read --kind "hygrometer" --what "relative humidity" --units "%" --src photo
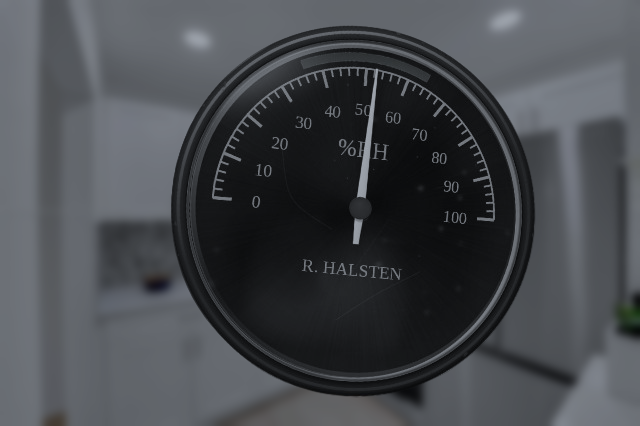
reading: % 52
